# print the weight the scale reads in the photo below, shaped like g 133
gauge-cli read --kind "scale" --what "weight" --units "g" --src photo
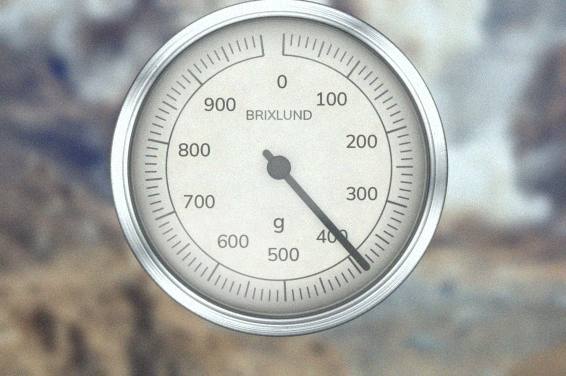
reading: g 390
